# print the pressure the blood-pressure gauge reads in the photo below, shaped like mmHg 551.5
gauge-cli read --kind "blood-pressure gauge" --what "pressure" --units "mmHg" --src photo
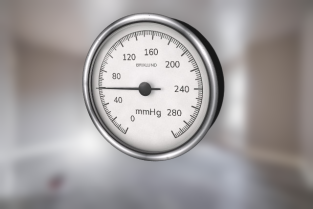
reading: mmHg 60
